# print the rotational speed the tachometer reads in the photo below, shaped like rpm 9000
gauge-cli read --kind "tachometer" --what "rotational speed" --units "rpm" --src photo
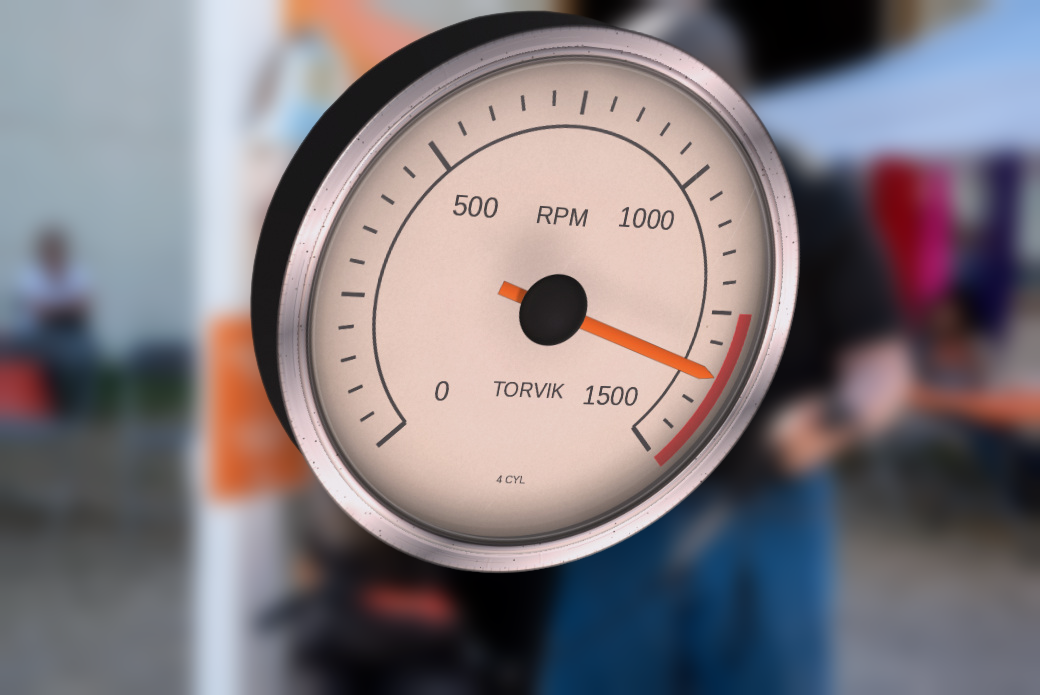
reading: rpm 1350
